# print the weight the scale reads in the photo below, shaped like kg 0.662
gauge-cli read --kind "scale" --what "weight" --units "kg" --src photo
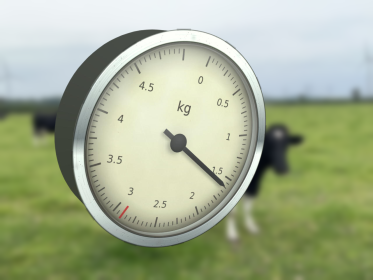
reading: kg 1.6
